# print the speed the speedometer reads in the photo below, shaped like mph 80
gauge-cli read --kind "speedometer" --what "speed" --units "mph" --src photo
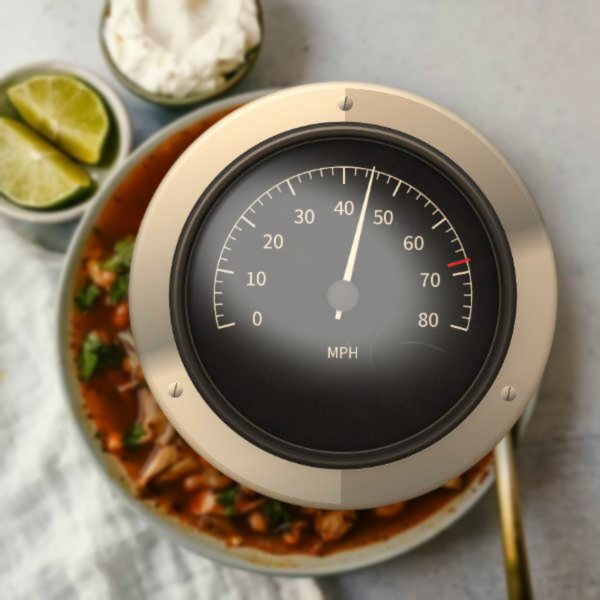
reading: mph 45
